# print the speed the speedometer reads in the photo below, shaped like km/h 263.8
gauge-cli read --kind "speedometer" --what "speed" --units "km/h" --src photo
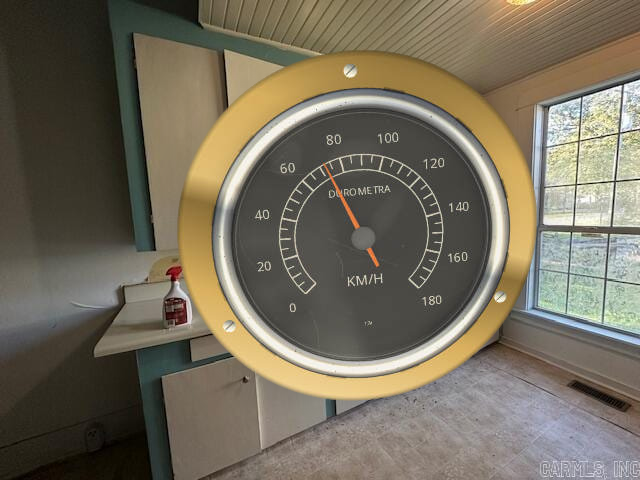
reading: km/h 72.5
